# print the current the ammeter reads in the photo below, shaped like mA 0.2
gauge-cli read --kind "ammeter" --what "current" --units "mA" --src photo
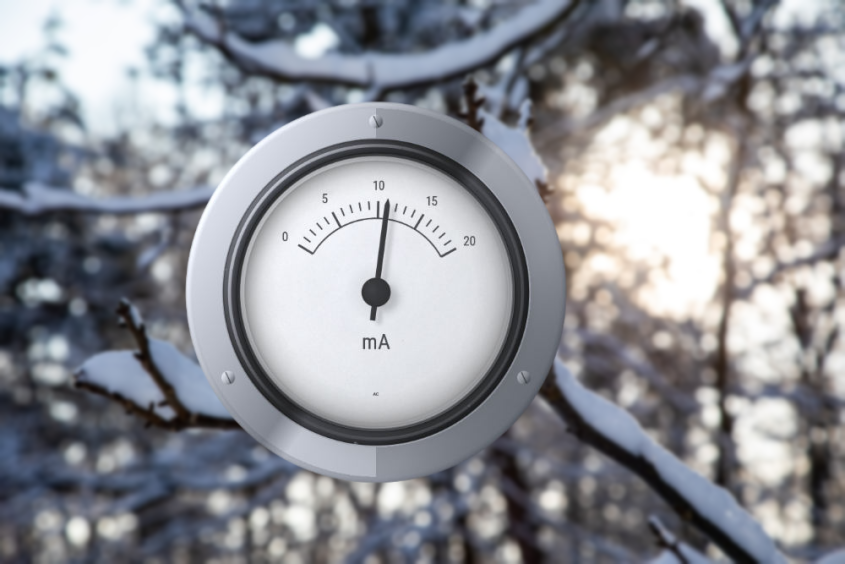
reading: mA 11
